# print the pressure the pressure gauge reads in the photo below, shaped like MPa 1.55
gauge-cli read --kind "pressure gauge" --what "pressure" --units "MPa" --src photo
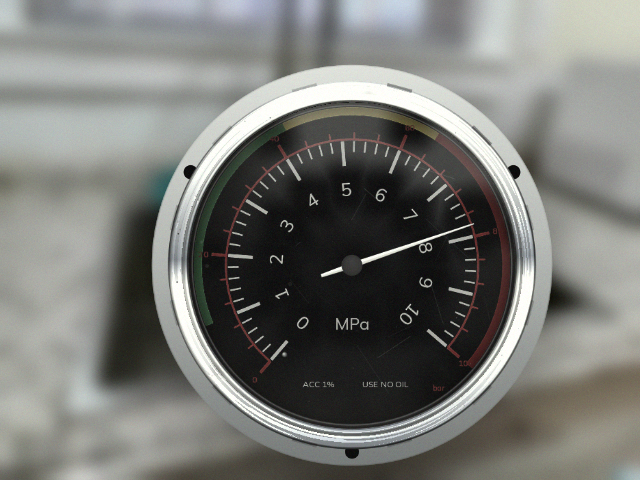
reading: MPa 7.8
